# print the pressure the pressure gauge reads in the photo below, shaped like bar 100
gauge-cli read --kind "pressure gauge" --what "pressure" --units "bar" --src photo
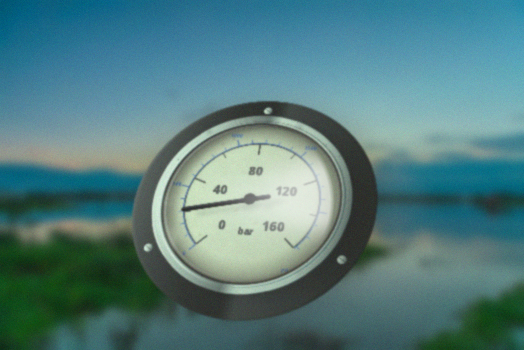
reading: bar 20
